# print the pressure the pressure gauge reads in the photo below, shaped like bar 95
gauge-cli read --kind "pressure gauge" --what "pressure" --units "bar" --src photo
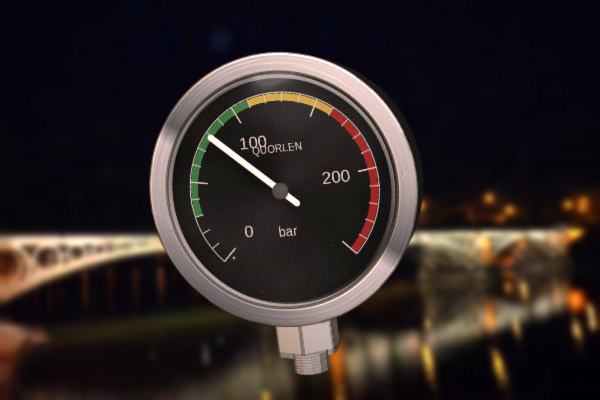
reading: bar 80
